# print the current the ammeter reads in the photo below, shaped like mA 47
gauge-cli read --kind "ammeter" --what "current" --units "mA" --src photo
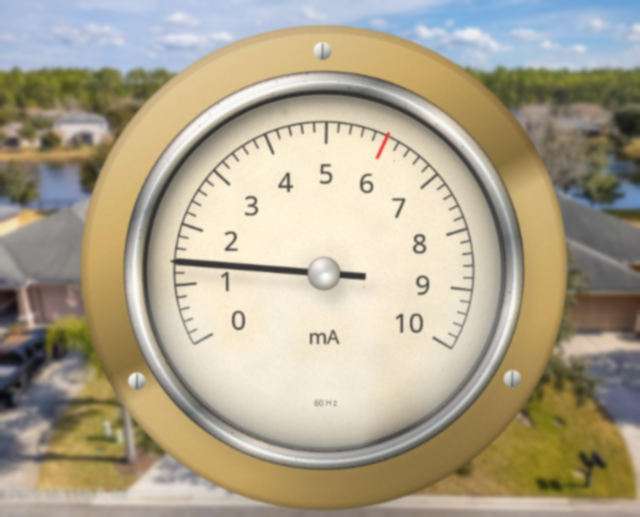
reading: mA 1.4
